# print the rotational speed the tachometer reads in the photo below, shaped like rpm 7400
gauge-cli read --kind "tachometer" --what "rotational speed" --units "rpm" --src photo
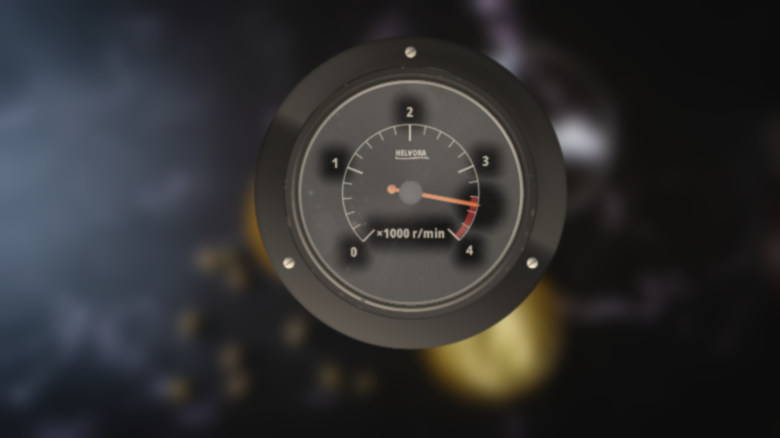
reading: rpm 3500
